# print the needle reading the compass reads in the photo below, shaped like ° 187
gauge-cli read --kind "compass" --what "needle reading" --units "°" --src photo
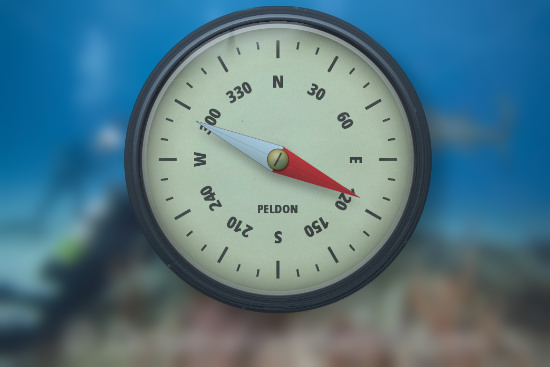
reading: ° 115
